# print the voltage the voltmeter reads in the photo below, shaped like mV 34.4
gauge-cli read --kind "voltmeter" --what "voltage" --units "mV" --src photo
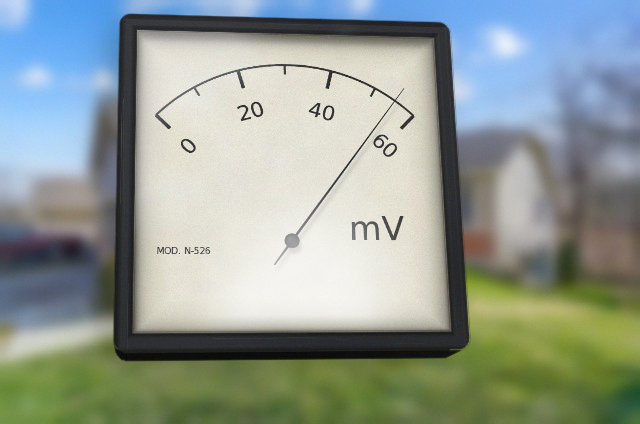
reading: mV 55
